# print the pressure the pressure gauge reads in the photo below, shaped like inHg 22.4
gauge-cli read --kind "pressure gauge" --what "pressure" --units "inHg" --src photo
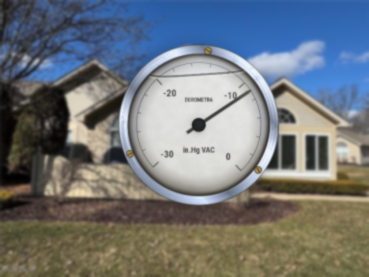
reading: inHg -9
